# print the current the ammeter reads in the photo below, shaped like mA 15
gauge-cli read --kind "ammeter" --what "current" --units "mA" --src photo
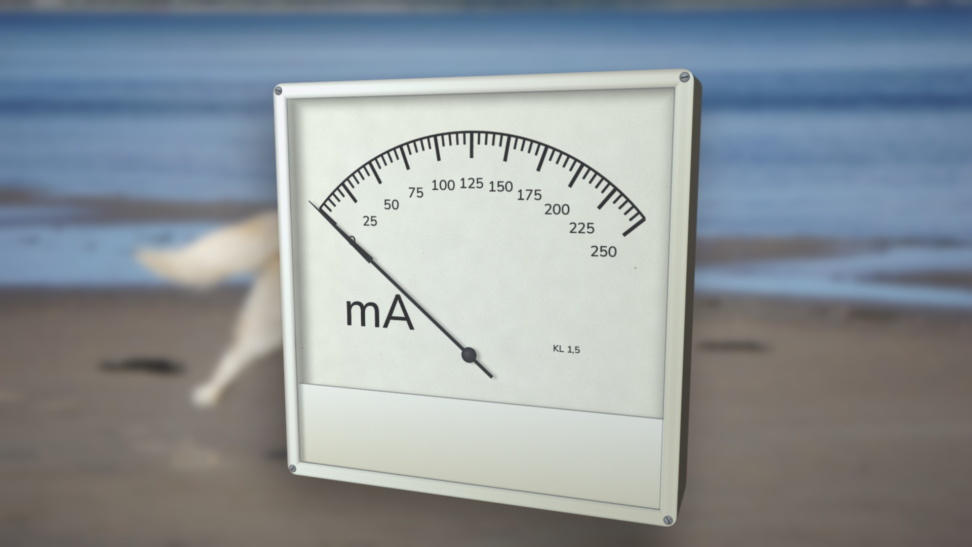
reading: mA 0
